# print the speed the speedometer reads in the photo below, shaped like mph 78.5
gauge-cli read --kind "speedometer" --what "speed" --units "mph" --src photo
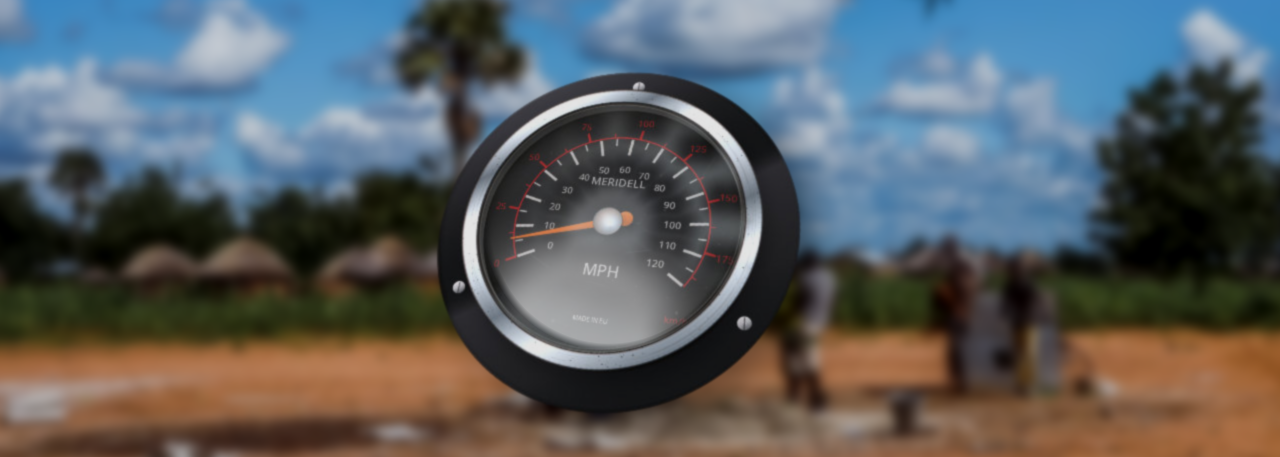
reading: mph 5
